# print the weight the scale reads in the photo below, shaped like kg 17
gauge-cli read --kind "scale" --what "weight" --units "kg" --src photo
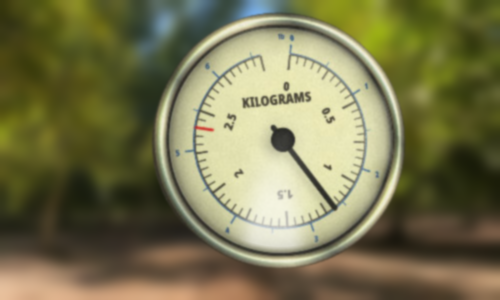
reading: kg 1.2
